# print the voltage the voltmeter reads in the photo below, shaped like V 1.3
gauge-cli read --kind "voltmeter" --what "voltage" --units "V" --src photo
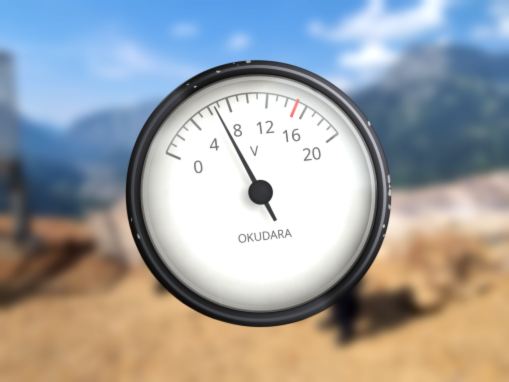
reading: V 6.5
